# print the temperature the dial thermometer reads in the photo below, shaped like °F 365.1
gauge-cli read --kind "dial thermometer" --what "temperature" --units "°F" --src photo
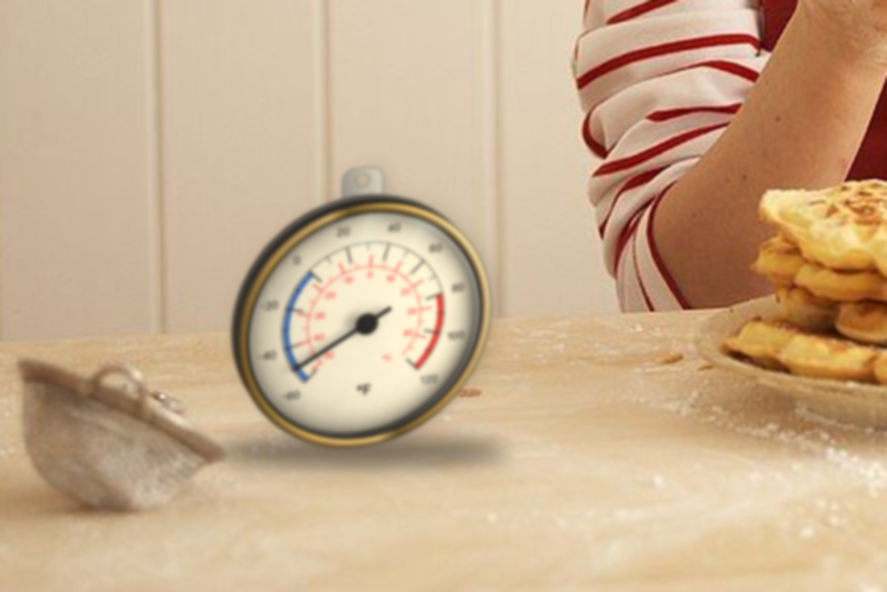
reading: °F -50
